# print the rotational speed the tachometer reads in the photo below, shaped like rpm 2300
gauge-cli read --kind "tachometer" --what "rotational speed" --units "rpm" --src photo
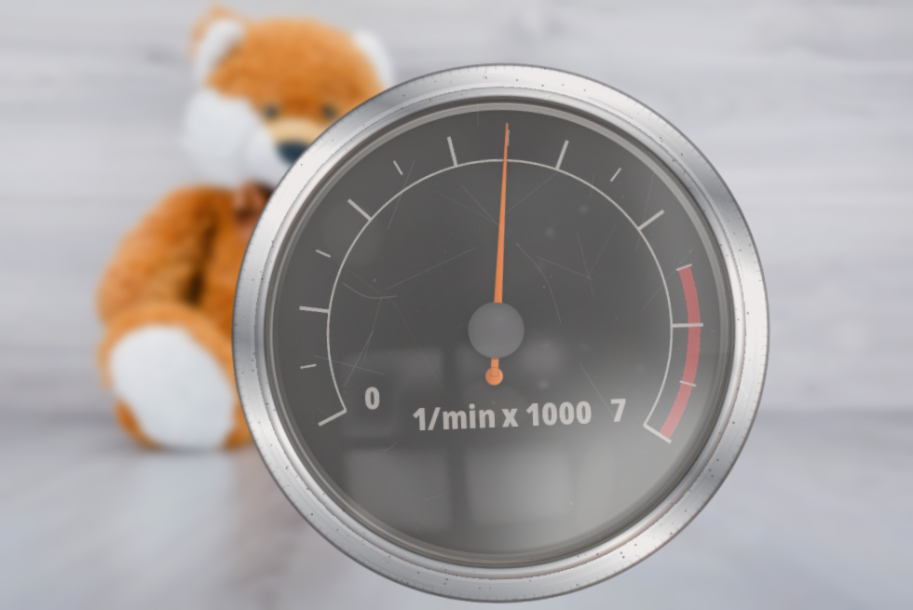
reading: rpm 3500
